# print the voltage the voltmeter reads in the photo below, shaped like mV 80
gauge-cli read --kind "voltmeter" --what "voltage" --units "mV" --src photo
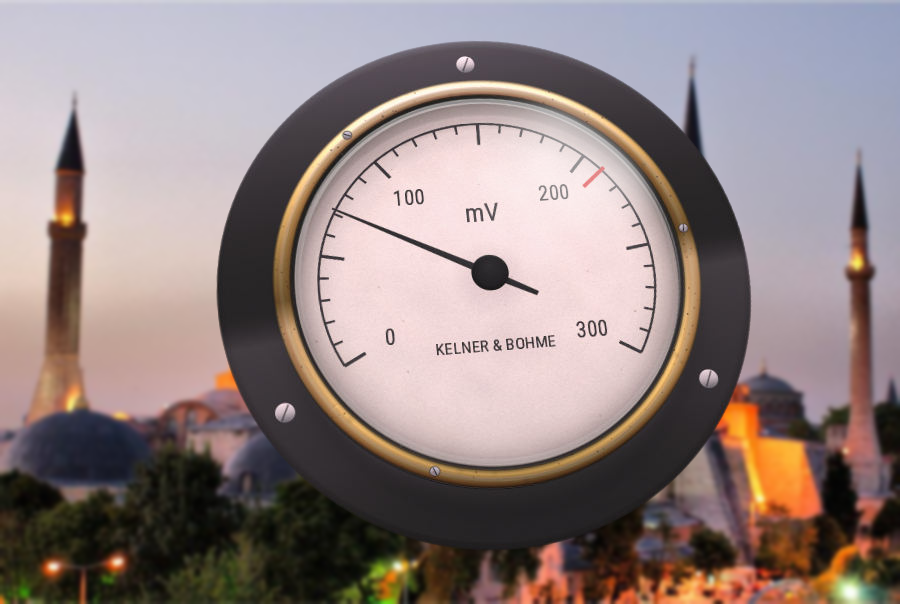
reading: mV 70
